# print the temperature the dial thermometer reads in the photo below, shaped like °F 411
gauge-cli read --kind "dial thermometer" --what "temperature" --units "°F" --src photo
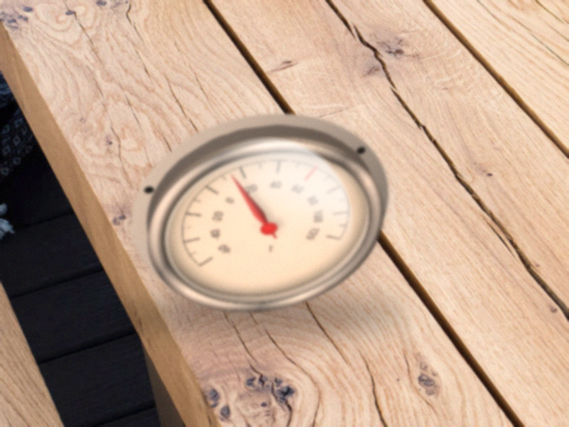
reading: °F 15
